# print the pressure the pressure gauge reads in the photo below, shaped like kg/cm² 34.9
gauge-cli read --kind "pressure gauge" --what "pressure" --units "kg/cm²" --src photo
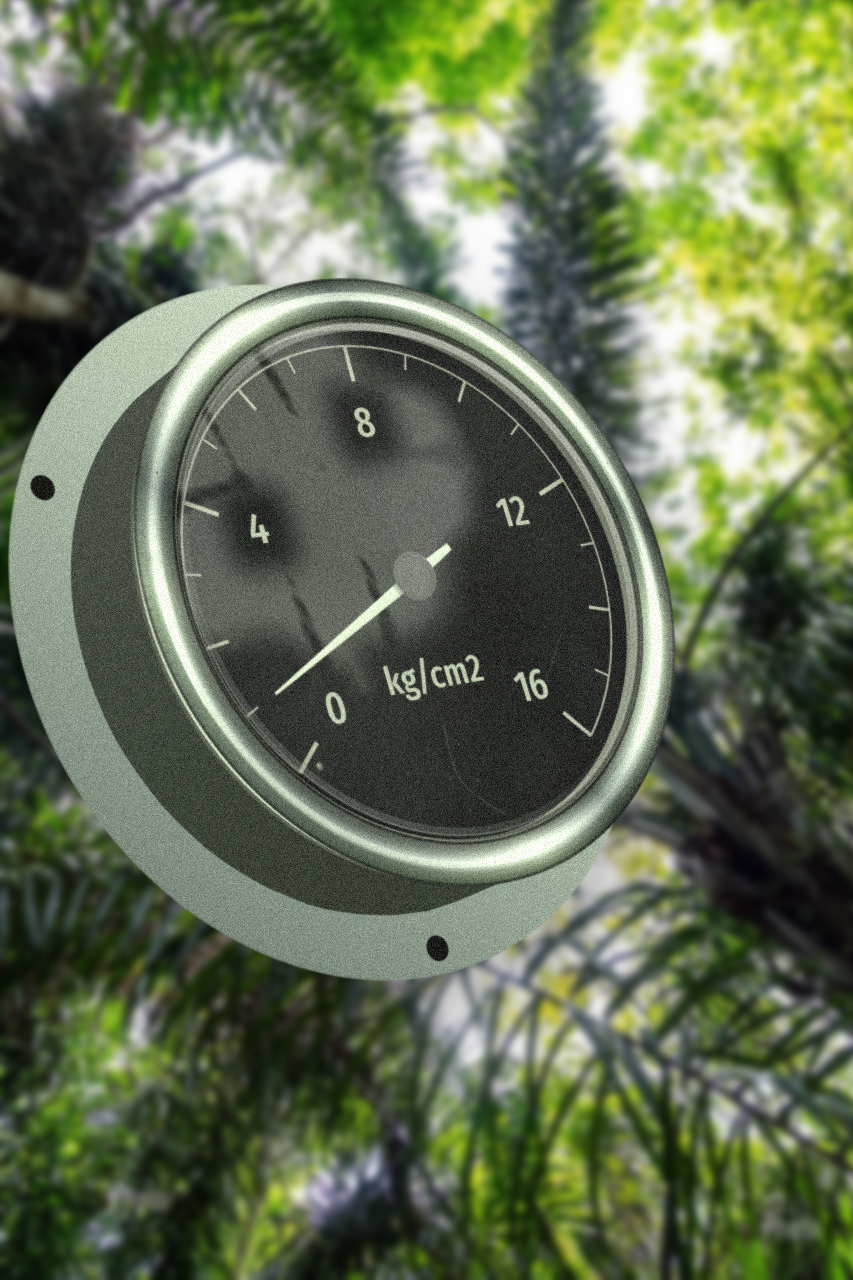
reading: kg/cm² 1
